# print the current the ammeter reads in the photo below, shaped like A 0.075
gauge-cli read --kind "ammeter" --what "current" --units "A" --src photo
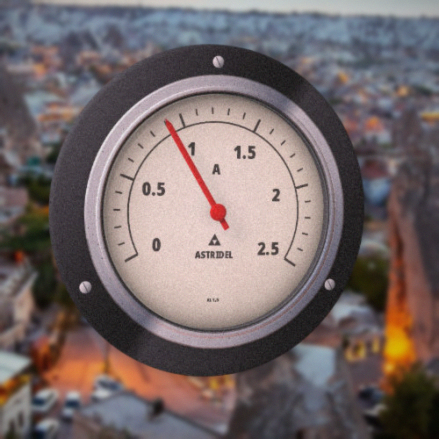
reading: A 0.9
